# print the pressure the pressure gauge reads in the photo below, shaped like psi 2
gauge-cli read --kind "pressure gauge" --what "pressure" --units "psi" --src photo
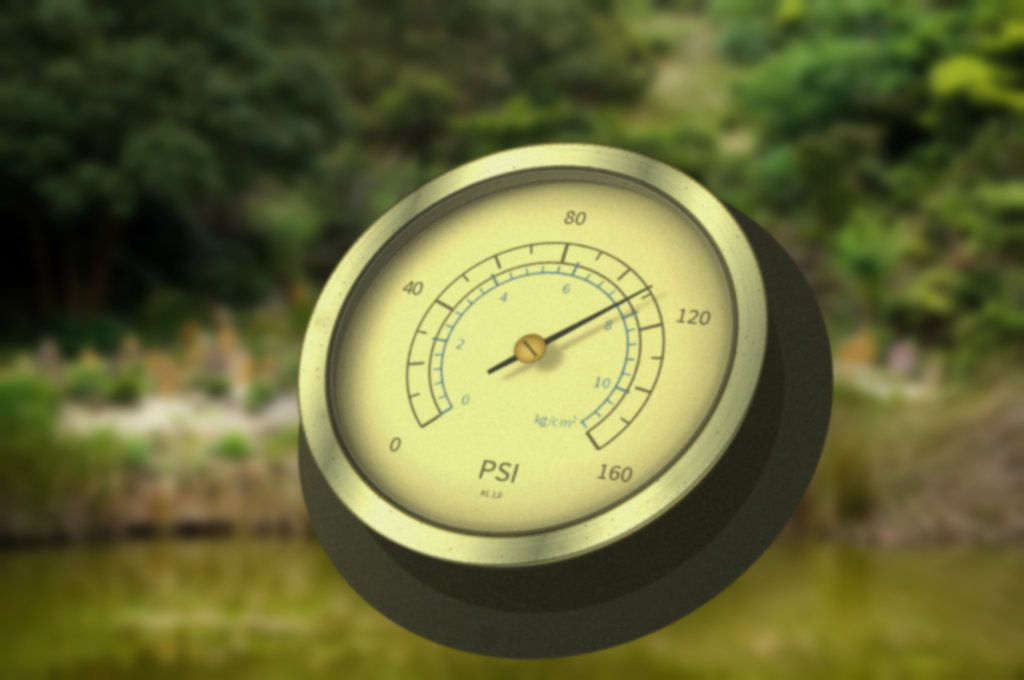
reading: psi 110
